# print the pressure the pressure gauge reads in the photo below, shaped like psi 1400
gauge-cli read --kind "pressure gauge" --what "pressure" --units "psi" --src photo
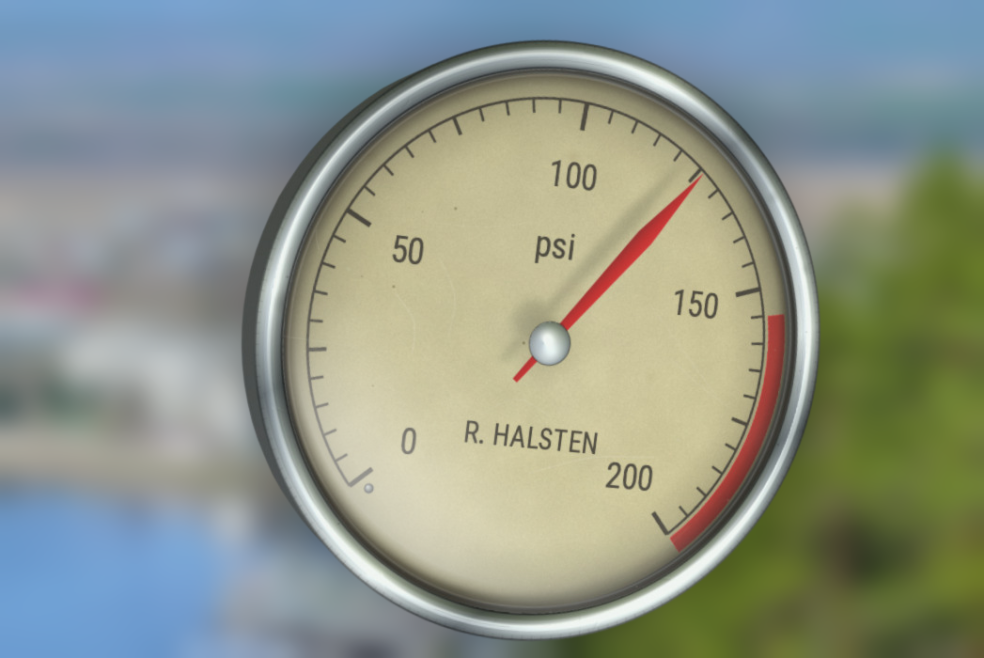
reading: psi 125
